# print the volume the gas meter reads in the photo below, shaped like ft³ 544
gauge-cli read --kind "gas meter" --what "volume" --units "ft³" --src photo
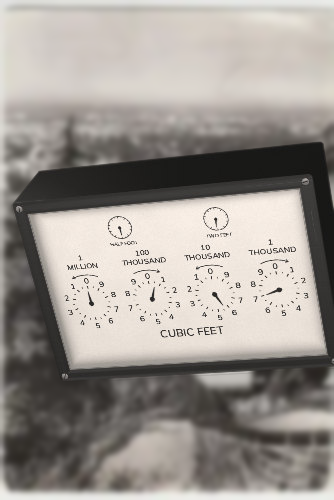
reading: ft³ 5700
